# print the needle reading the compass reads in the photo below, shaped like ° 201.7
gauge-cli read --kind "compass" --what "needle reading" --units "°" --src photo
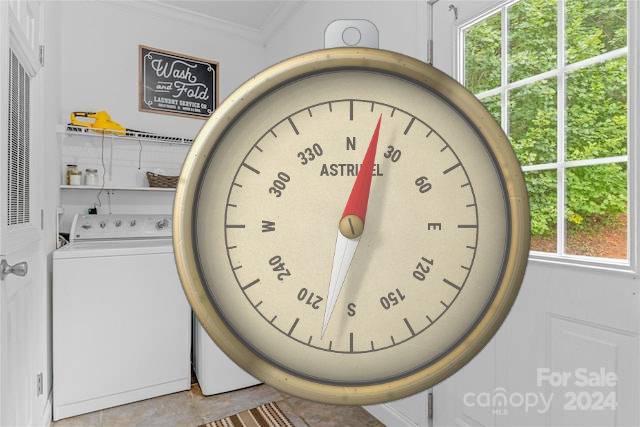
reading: ° 15
